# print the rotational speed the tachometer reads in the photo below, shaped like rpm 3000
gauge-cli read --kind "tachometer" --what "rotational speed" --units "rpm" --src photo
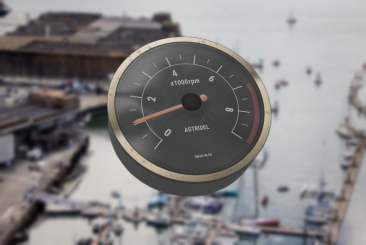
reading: rpm 1000
